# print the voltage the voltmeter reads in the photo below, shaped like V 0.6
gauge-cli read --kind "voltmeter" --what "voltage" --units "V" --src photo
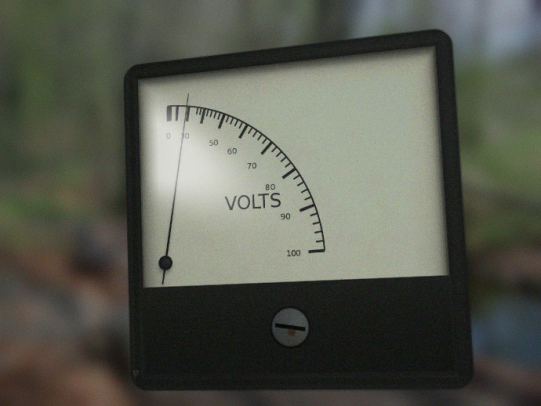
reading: V 30
